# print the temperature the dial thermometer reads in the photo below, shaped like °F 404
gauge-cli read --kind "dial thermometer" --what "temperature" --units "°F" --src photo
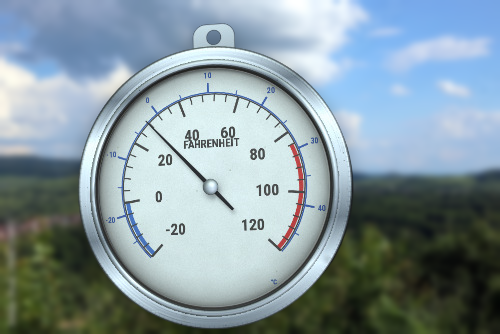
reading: °F 28
